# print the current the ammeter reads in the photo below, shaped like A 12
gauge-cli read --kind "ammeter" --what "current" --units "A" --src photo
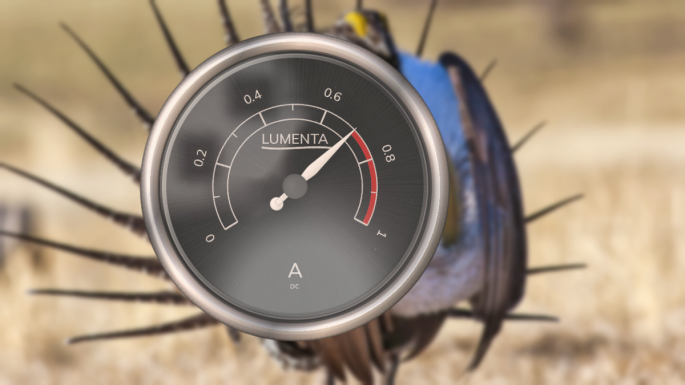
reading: A 0.7
